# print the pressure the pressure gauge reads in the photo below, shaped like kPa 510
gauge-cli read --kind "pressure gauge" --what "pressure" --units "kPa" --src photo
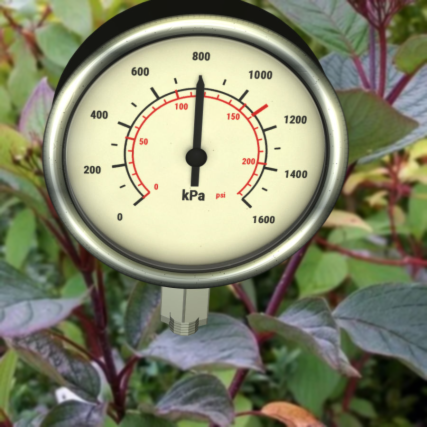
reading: kPa 800
